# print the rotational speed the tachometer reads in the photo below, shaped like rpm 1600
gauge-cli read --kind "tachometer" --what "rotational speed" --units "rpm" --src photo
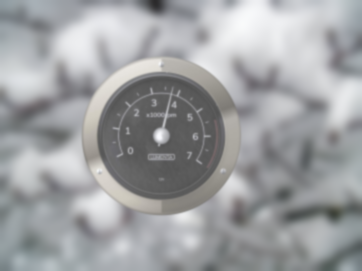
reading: rpm 3750
